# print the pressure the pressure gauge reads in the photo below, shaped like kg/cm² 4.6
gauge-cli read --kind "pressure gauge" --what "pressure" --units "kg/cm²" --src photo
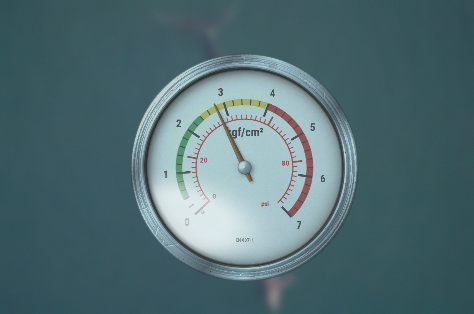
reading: kg/cm² 2.8
